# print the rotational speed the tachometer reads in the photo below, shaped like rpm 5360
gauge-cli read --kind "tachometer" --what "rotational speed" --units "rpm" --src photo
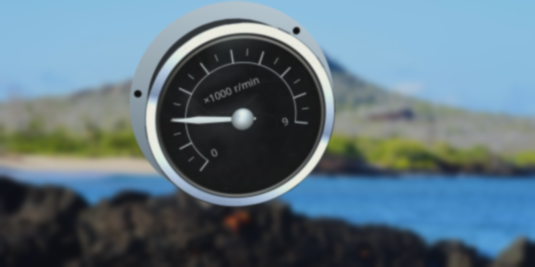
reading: rpm 2000
